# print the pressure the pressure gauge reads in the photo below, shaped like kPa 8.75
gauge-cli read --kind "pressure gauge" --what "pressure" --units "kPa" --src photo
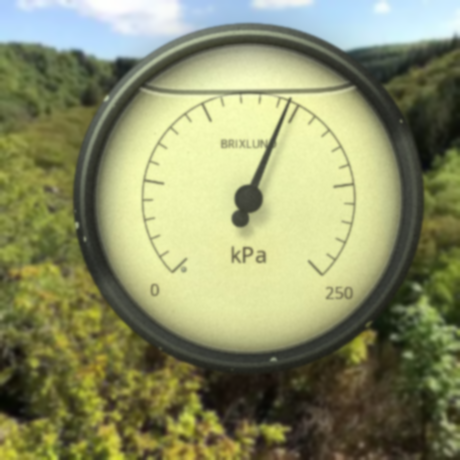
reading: kPa 145
